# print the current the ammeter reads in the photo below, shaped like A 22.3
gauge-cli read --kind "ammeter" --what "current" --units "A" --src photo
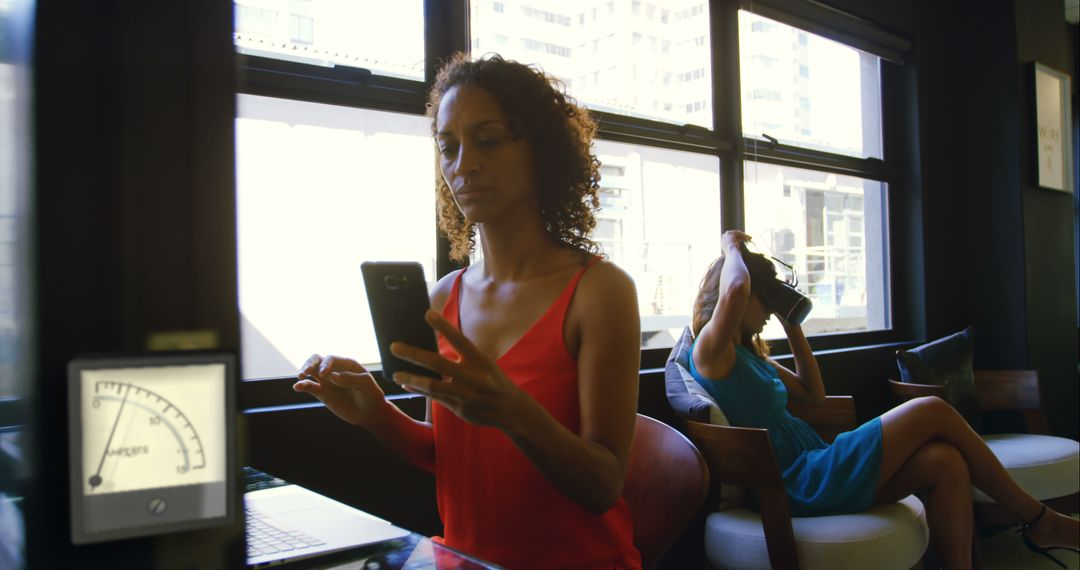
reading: A 6
